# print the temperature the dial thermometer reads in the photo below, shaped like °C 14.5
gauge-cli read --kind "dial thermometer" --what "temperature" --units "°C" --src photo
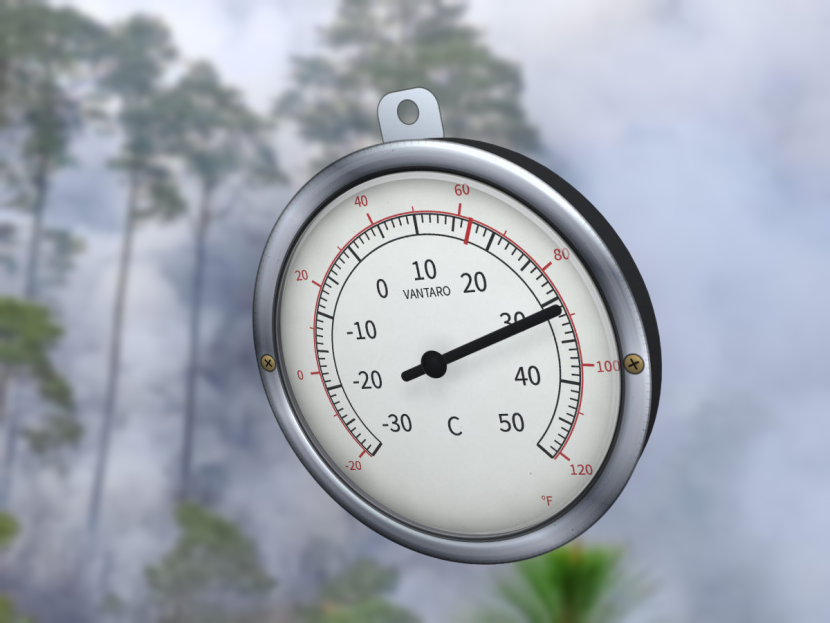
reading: °C 31
